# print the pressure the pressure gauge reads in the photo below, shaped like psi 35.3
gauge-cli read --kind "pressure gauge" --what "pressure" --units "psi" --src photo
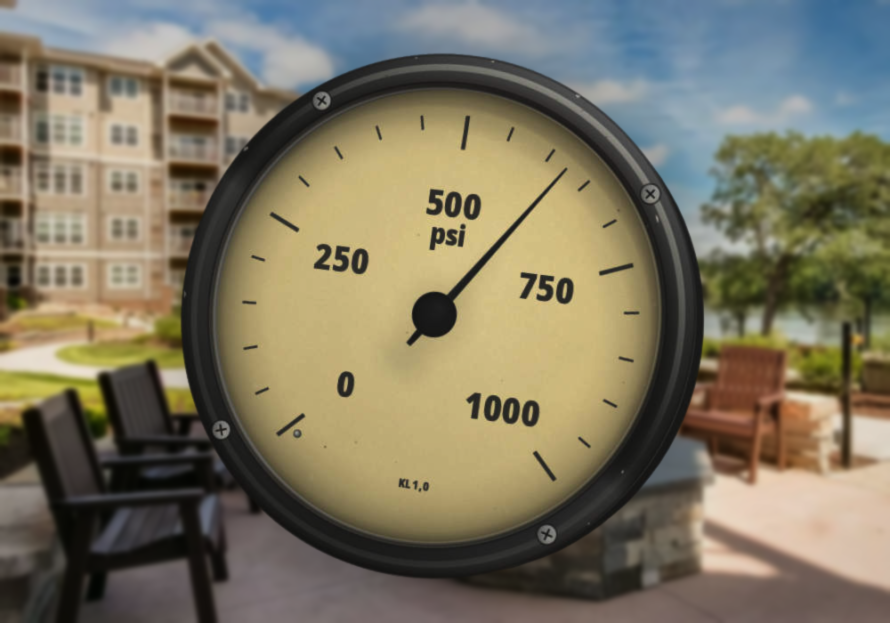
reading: psi 625
